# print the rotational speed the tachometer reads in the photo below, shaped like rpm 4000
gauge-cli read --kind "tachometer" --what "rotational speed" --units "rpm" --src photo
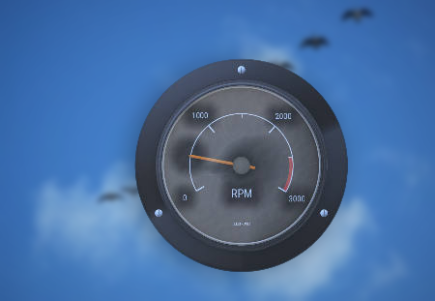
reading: rpm 500
